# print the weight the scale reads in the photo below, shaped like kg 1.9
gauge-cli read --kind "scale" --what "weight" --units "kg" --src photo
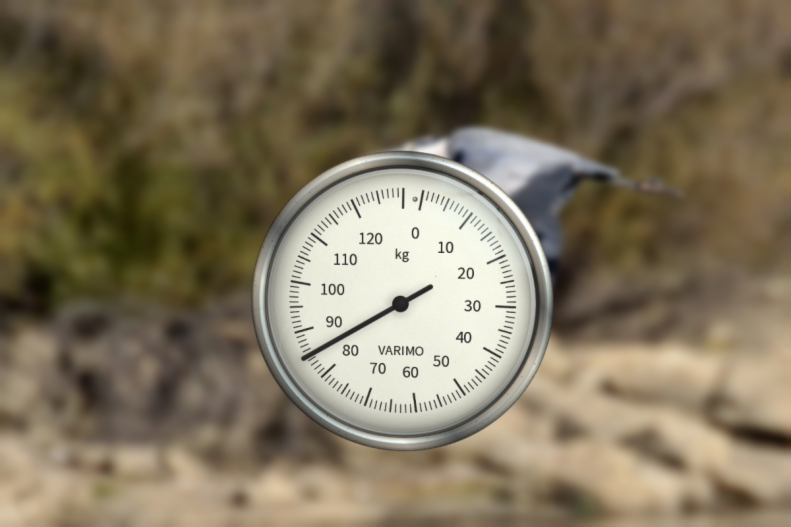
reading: kg 85
